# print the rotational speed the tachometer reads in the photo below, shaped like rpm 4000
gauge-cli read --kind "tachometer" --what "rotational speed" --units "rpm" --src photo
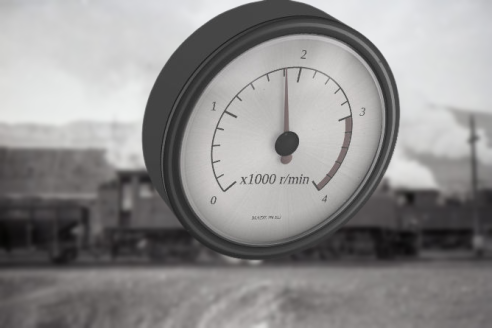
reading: rpm 1800
